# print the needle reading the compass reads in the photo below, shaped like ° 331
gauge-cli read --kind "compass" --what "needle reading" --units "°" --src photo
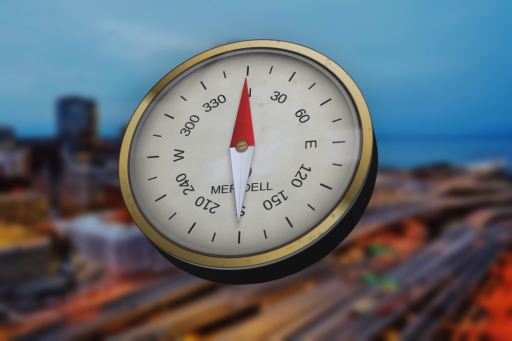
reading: ° 0
